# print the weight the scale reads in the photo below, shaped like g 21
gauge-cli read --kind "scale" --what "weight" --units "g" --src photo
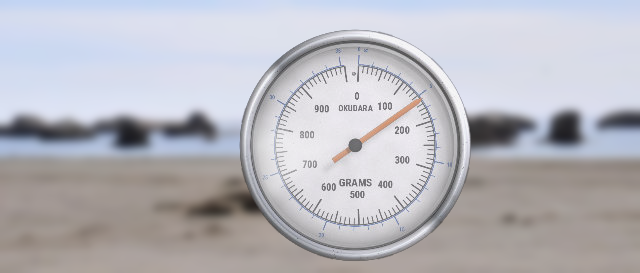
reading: g 150
